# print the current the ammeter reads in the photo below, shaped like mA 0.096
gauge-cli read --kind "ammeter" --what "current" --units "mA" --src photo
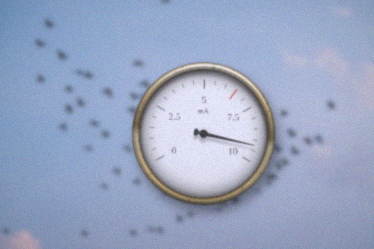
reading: mA 9.25
